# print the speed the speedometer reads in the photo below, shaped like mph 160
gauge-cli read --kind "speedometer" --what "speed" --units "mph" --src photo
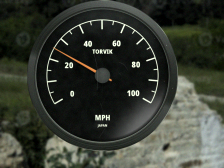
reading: mph 25
